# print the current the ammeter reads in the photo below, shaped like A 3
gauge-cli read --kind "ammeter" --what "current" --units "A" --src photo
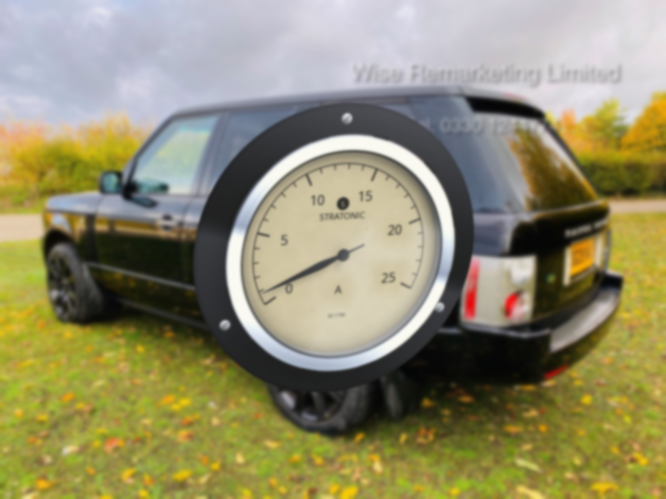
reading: A 1
